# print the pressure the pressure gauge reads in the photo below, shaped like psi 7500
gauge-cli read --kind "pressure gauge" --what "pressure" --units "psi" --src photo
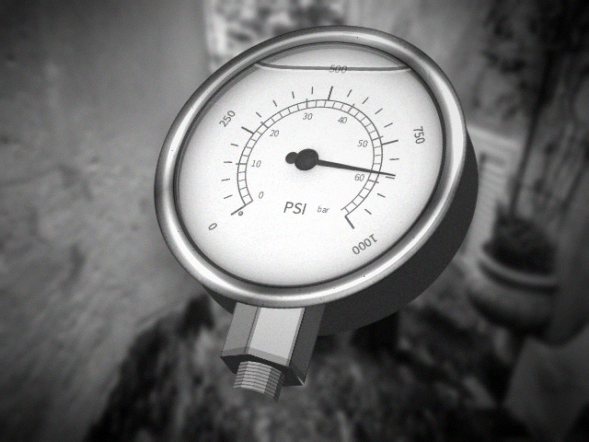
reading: psi 850
